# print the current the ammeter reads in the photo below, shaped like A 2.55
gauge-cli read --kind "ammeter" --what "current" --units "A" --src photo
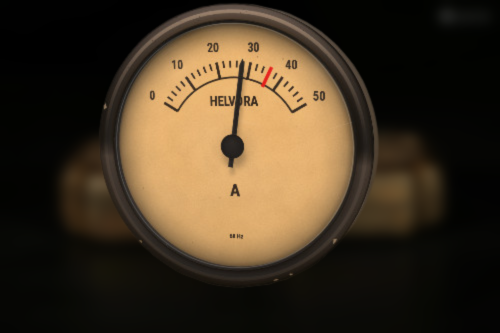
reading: A 28
